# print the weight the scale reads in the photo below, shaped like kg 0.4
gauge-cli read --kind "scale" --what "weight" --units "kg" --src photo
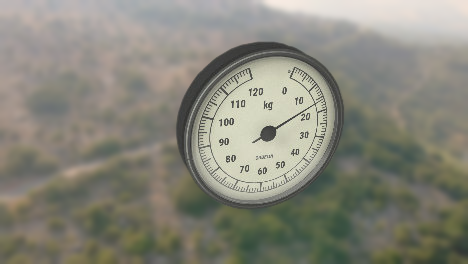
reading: kg 15
